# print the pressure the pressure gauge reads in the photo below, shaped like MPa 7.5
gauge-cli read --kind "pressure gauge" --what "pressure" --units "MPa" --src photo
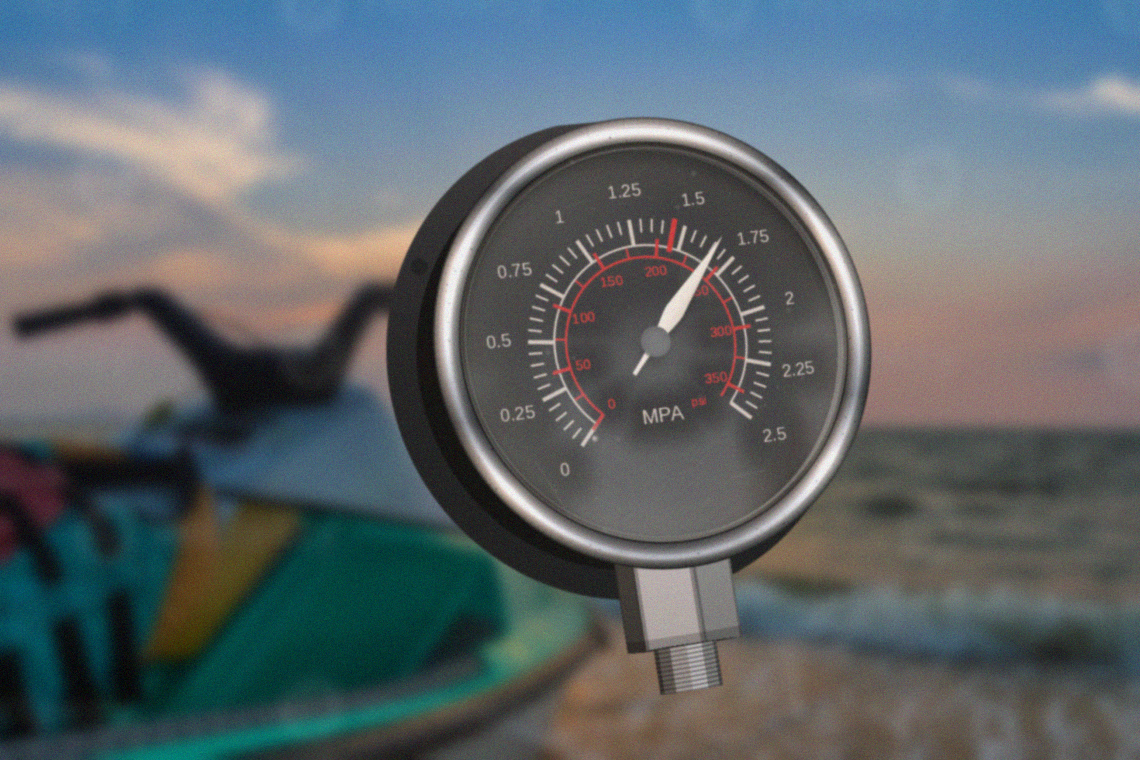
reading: MPa 1.65
